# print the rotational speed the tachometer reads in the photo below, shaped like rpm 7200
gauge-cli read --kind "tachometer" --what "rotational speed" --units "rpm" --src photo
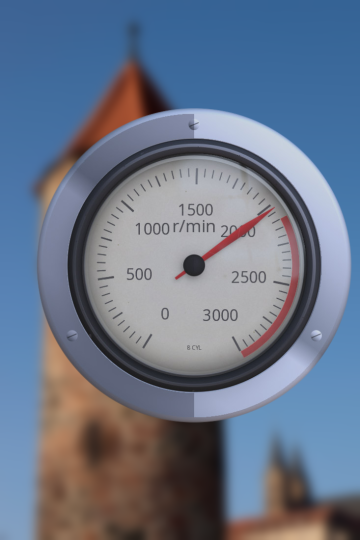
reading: rpm 2025
